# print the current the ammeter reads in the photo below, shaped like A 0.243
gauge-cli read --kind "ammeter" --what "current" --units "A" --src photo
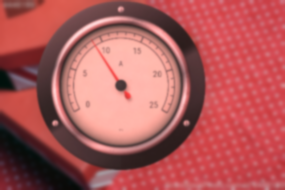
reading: A 9
